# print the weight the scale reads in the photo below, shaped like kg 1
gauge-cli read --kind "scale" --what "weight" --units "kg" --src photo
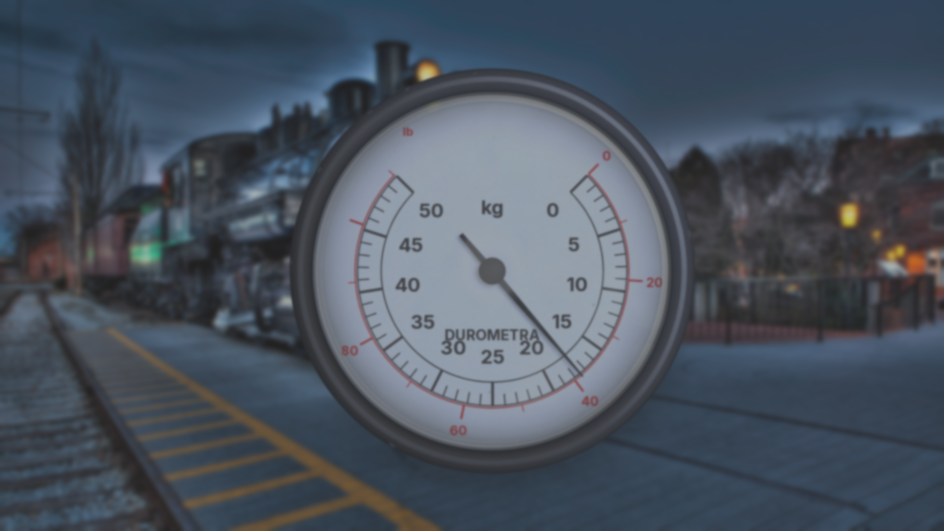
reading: kg 17.5
